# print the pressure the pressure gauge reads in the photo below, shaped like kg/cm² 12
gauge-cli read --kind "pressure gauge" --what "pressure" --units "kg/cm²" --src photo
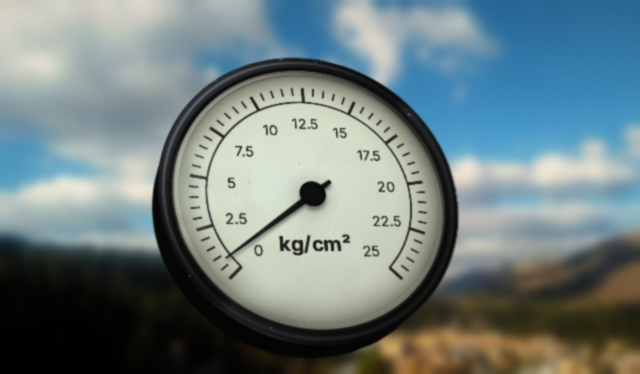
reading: kg/cm² 0.75
